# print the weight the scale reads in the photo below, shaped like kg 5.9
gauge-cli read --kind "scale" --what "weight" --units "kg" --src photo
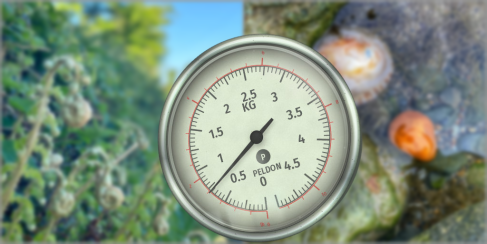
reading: kg 0.7
